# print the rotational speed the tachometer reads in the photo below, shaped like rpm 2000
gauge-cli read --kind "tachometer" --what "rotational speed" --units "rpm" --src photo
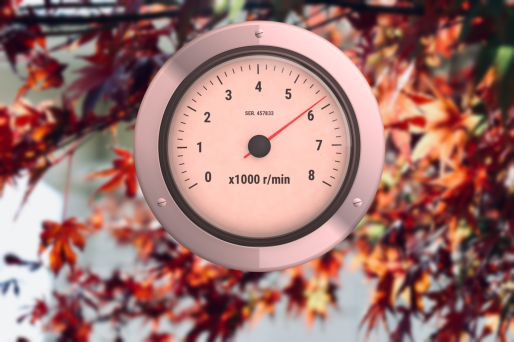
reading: rpm 5800
